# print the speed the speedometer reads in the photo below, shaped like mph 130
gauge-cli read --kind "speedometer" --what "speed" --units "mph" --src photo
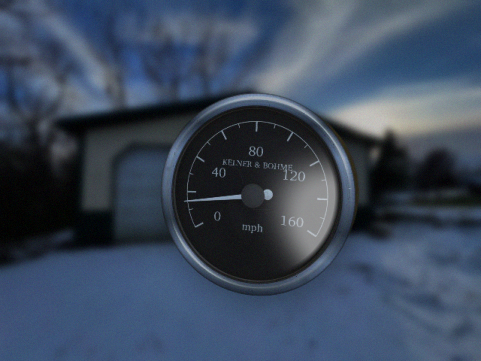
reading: mph 15
